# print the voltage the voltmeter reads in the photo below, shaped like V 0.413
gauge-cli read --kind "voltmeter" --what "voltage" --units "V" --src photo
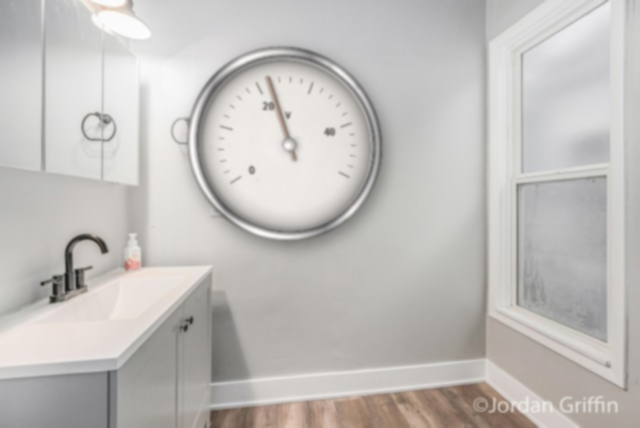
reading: V 22
